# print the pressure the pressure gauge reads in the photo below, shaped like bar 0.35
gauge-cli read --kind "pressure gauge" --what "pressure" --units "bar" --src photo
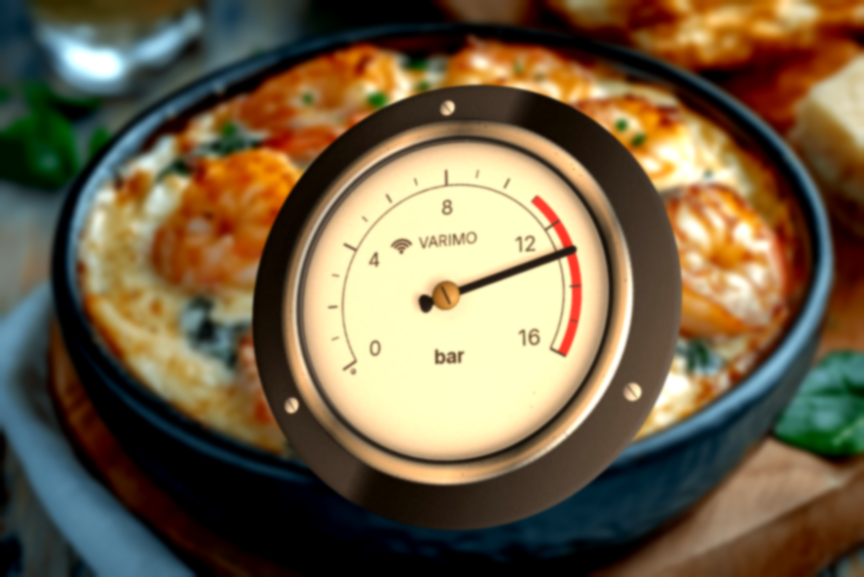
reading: bar 13
